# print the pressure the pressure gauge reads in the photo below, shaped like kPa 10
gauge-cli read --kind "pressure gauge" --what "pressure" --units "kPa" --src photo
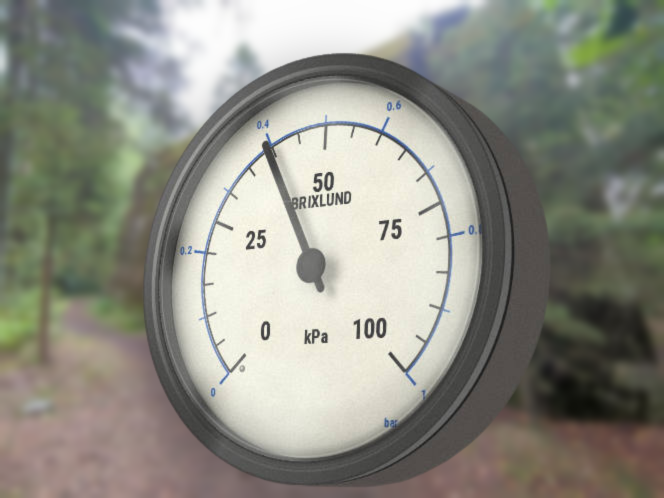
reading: kPa 40
